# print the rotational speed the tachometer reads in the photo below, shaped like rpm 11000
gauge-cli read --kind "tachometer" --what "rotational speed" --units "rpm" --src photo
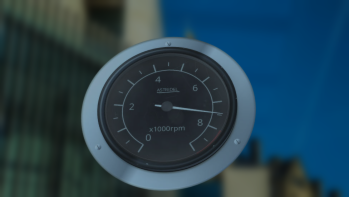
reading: rpm 7500
